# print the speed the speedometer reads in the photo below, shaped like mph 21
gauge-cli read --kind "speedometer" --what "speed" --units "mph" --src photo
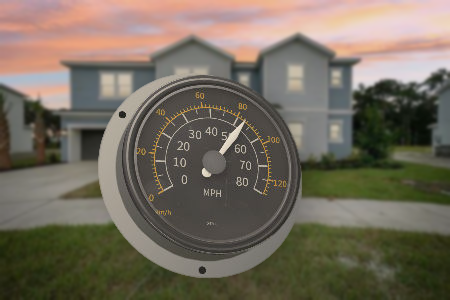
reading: mph 52.5
